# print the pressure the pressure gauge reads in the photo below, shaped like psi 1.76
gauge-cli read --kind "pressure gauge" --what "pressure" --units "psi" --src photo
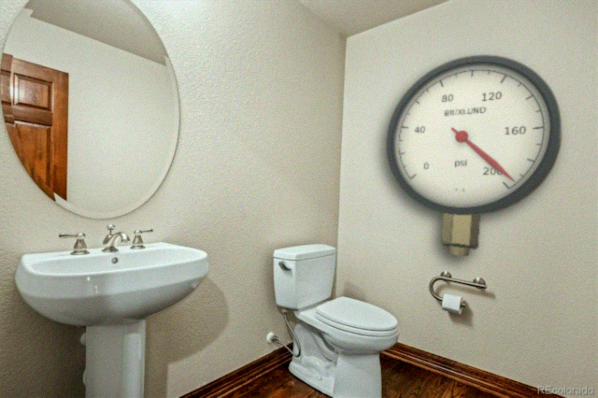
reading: psi 195
